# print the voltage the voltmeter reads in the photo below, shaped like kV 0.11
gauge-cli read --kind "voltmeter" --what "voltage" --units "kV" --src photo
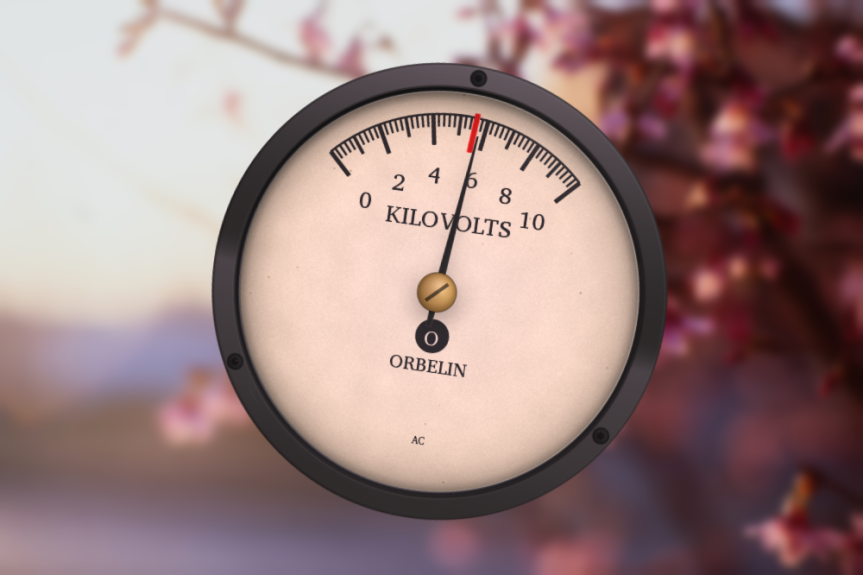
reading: kV 5.8
